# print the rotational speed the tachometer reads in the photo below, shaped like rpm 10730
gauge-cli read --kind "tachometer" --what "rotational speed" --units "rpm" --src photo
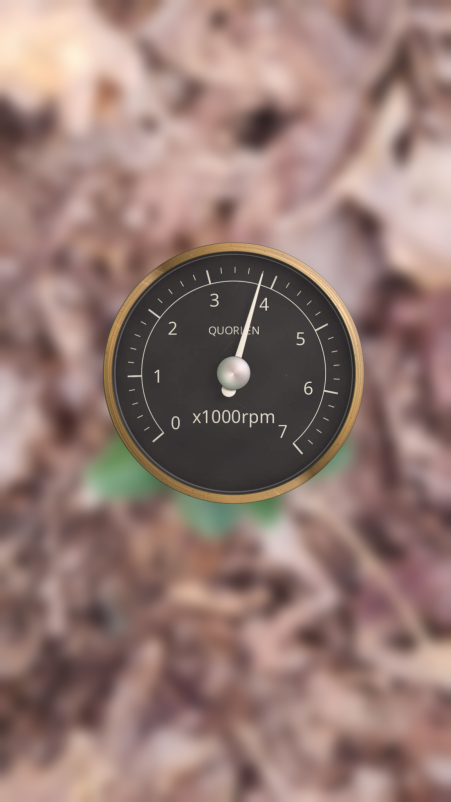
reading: rpm 3800
